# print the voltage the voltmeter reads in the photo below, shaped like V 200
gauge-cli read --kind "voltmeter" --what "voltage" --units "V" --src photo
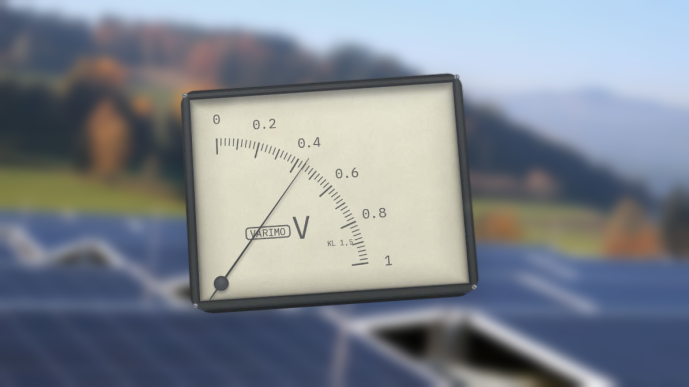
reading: V 0.44
